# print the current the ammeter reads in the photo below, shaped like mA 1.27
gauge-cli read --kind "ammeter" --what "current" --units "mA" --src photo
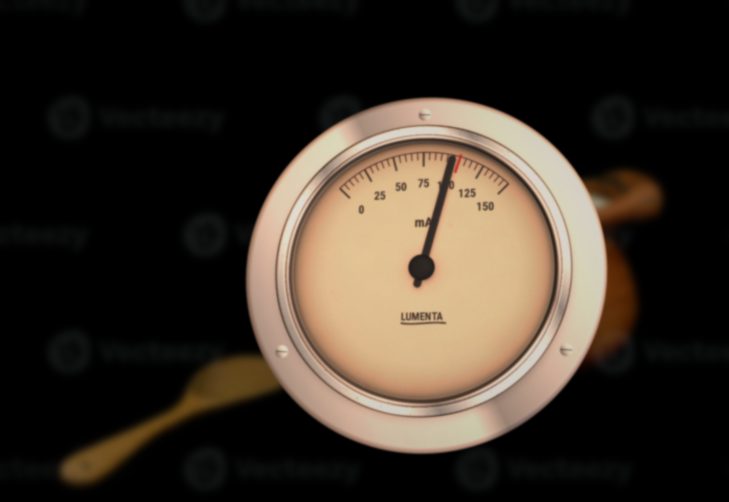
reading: mA 100
